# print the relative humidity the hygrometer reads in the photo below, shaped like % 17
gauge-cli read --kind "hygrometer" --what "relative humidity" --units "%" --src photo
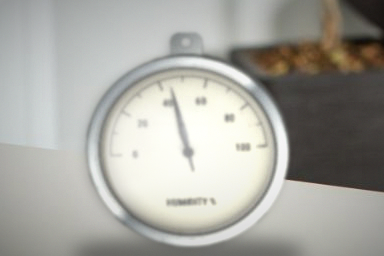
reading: % 45
